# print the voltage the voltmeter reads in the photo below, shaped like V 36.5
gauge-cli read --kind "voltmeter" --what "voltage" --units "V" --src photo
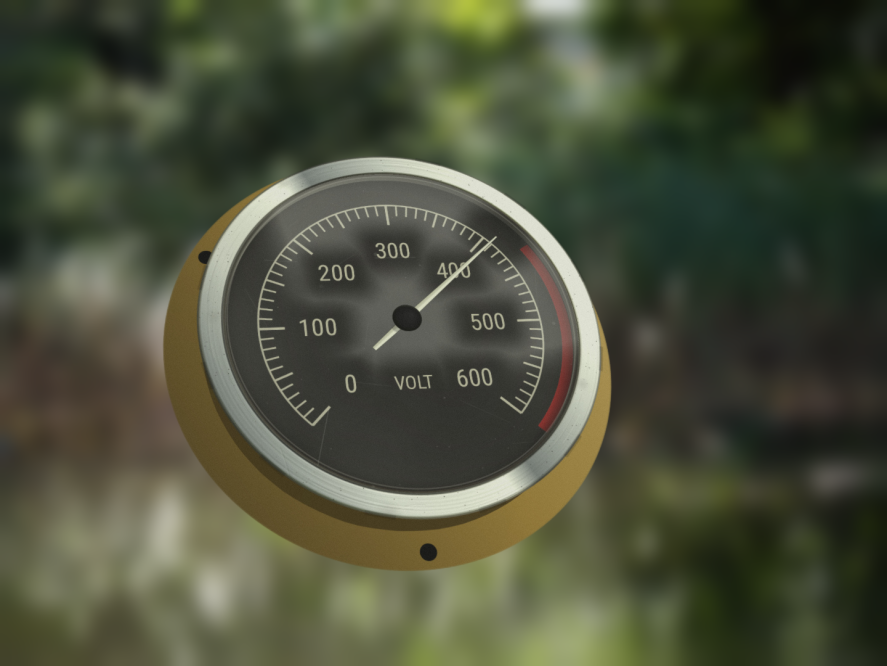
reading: V 410
